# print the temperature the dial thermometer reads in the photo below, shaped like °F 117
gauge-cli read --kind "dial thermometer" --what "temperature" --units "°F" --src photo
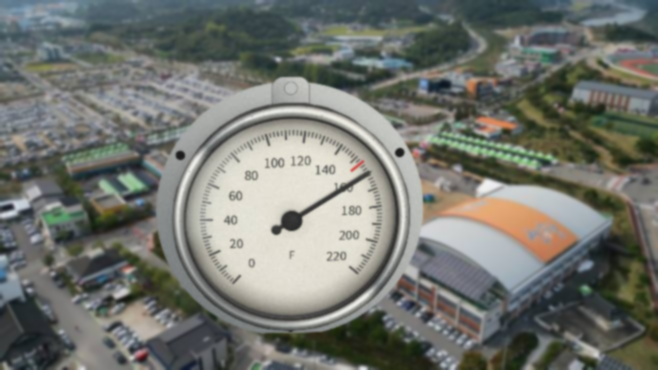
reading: °F 160
